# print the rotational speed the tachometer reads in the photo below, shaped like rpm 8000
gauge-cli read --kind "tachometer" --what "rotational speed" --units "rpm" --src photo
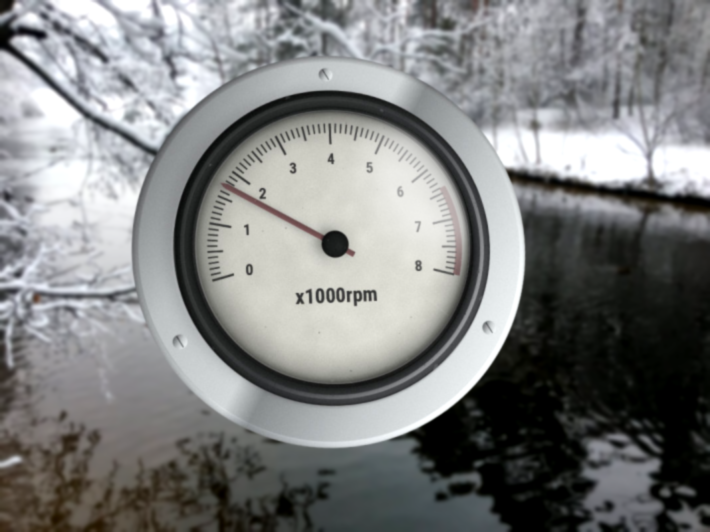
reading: rpm 1700
